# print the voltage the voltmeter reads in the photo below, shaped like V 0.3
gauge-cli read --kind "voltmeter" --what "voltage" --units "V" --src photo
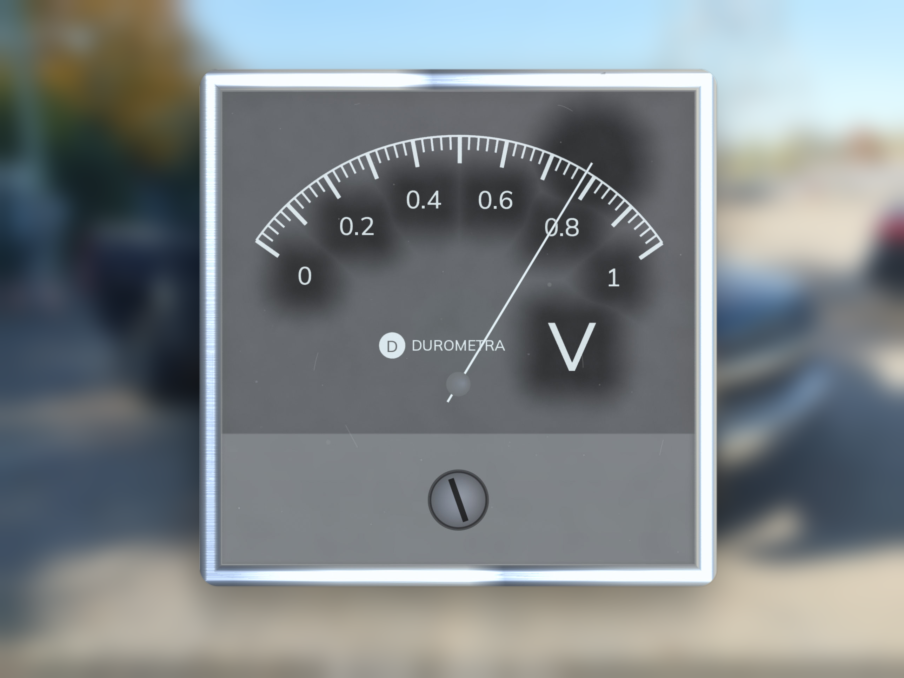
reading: V 0.78
